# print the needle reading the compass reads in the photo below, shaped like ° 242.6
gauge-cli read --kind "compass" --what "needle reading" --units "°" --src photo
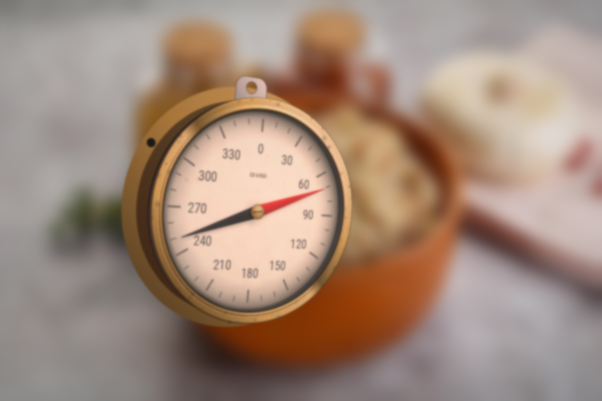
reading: ° 70
